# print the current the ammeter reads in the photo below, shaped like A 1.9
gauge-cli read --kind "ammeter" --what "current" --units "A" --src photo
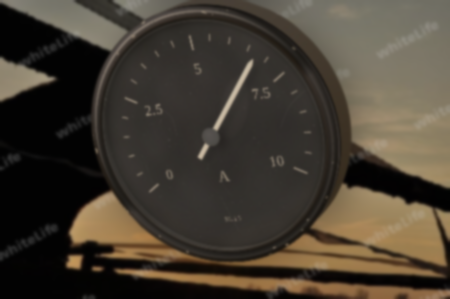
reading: A 6.75
